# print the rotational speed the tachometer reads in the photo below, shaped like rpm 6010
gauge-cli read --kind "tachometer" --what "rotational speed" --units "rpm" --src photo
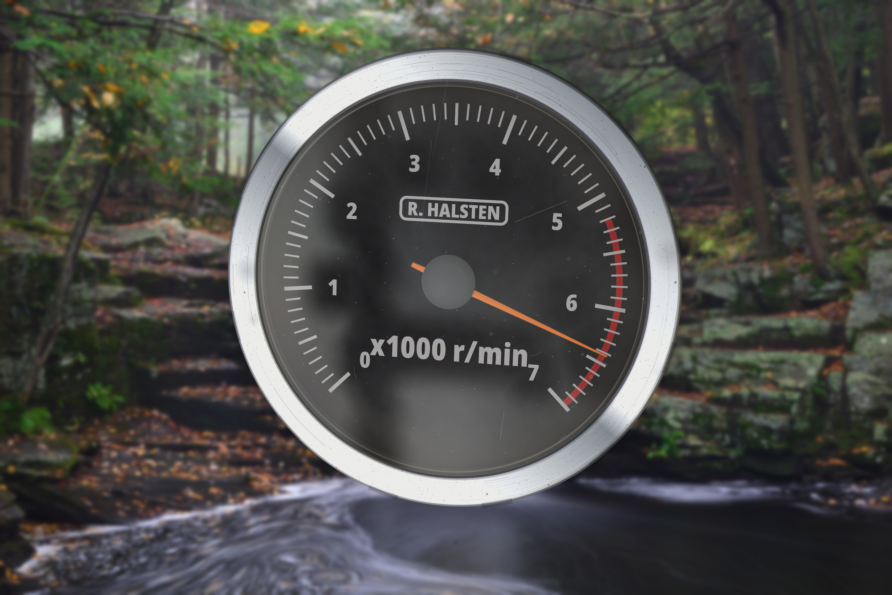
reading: rpm 6400
